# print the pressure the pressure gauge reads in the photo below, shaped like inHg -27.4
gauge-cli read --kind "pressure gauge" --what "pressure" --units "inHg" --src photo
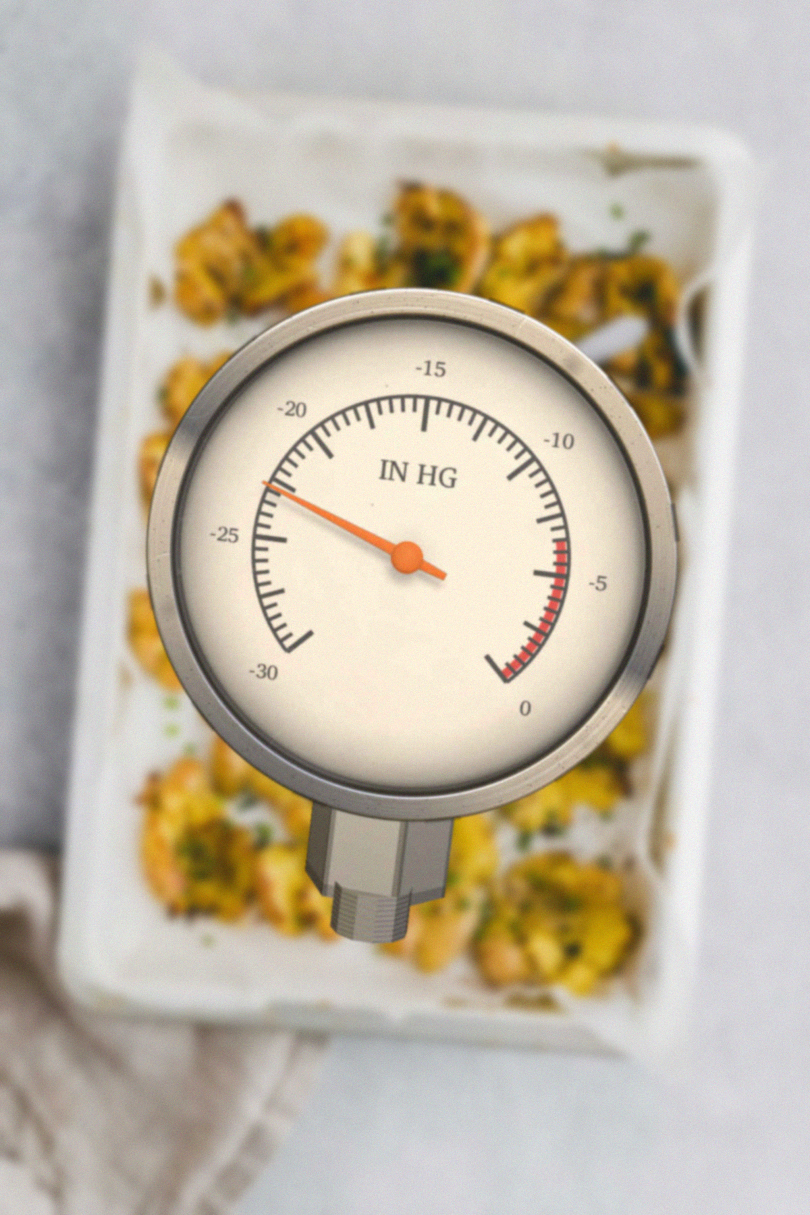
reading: inHg -22.75
